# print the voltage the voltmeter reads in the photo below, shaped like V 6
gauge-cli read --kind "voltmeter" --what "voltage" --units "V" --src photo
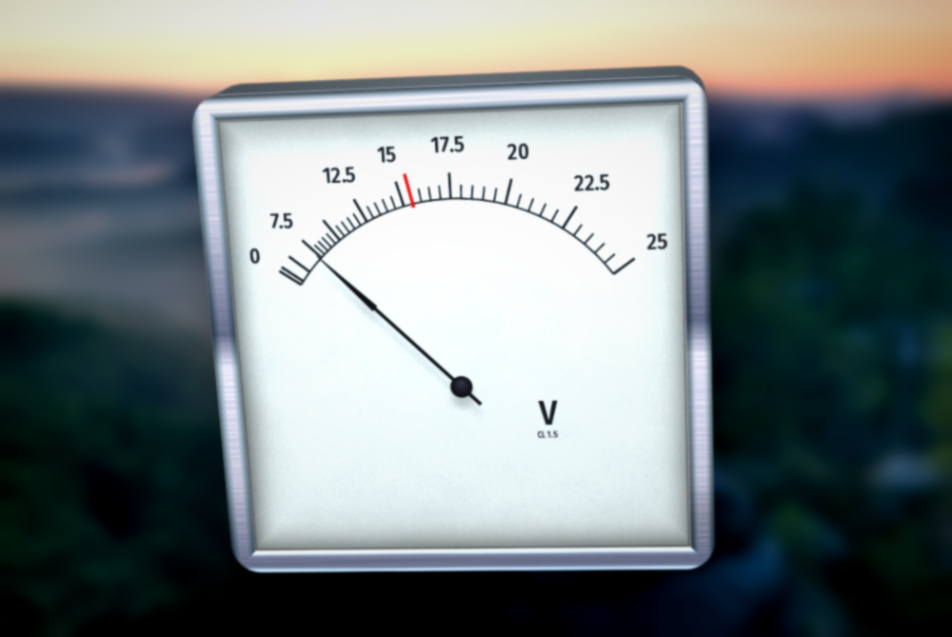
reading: V 7.5
